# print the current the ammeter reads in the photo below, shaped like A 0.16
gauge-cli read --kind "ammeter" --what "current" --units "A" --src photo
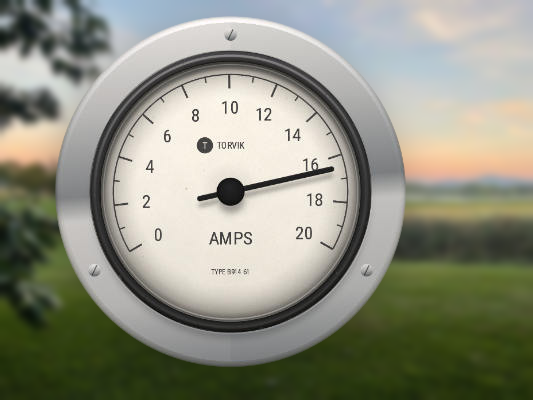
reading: A 16.5
